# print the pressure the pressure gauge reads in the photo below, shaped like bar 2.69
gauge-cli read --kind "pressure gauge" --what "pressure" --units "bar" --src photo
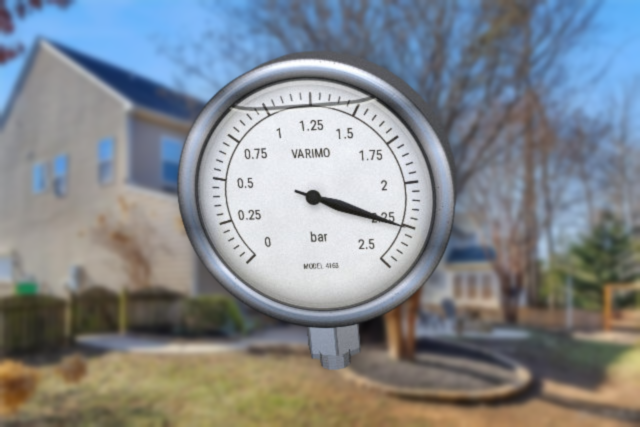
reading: bar 2.25
